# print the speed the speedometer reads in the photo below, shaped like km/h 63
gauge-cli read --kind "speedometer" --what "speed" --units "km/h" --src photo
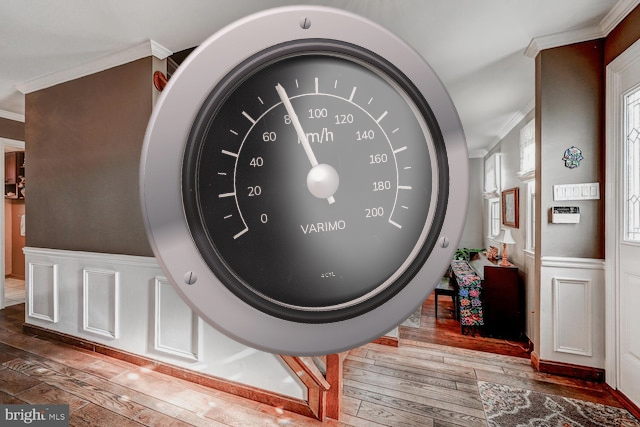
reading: km/h 80
